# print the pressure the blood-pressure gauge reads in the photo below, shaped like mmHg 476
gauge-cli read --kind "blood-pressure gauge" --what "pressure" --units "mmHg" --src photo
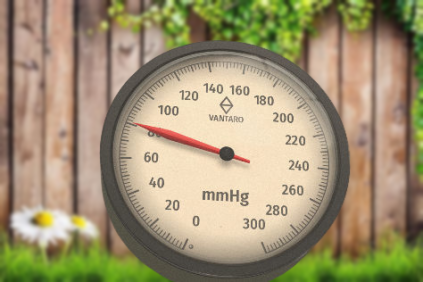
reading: mmHg 80
